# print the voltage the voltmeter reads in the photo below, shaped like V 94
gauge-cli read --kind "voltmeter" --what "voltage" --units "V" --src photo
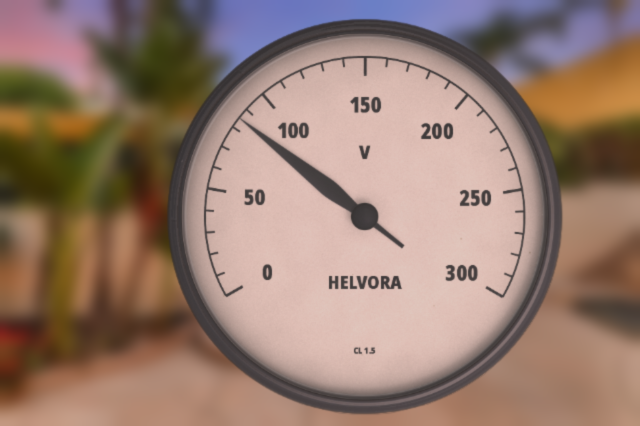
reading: V 85
